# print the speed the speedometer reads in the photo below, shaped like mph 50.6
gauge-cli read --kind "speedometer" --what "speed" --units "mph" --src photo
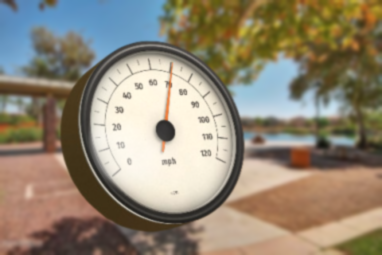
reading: mph 70
